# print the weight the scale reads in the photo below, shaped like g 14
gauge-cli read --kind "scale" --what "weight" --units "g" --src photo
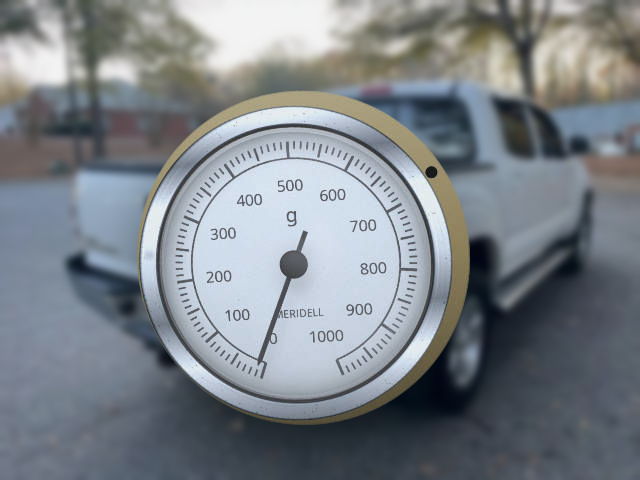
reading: g 10
